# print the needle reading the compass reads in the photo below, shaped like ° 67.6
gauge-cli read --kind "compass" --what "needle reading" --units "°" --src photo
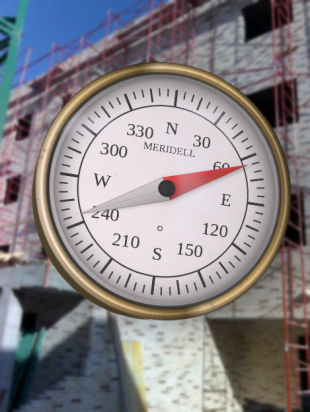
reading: ° 65
